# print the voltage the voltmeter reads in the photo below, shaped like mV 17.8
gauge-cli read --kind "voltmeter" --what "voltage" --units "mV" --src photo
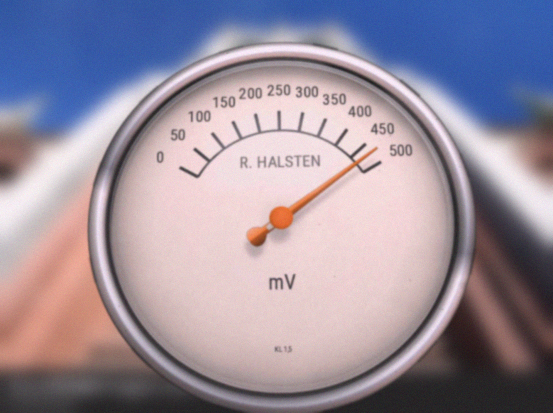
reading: mV 475
